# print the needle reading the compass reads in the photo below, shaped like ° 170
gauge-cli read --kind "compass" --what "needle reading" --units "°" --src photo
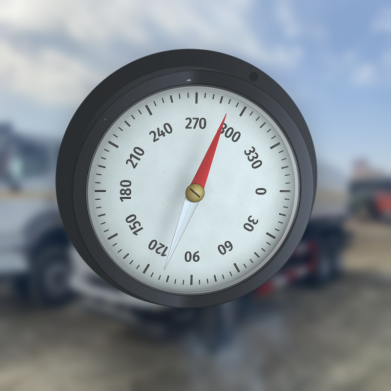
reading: ° 290
